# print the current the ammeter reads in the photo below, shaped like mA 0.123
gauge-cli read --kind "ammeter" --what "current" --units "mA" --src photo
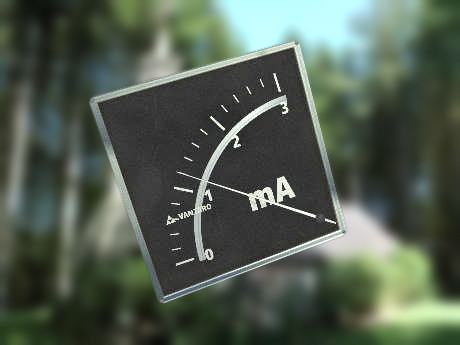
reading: mA 1.2
